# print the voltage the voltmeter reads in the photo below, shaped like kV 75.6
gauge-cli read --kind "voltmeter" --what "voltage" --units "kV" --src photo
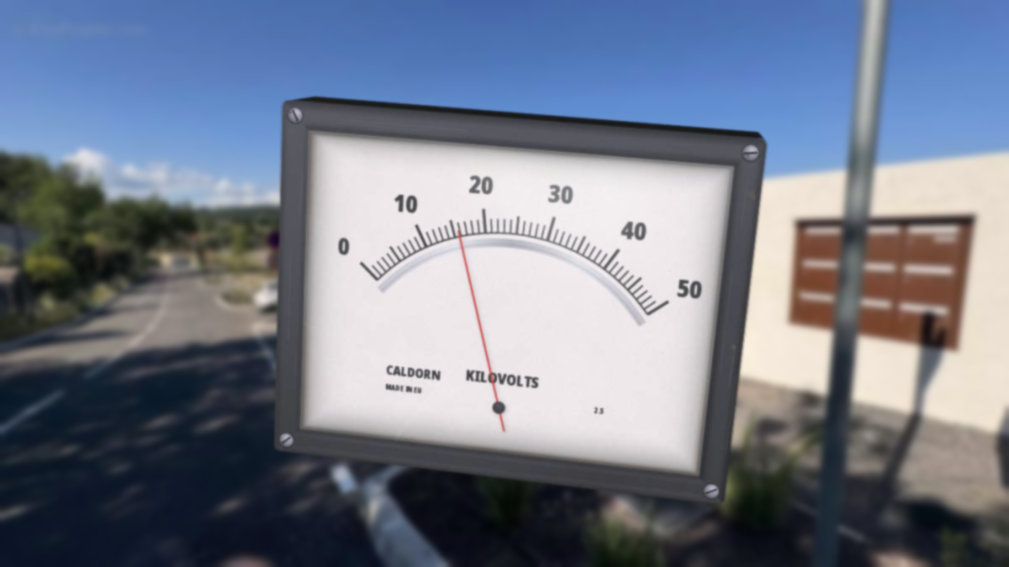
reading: kV 16
